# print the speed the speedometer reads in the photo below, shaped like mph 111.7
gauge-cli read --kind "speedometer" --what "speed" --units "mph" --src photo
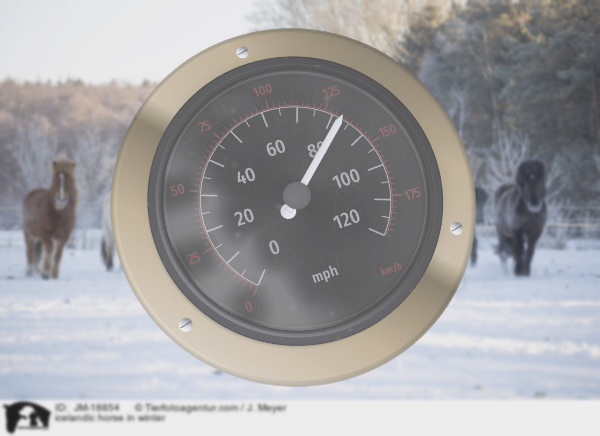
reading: mph 82.5
